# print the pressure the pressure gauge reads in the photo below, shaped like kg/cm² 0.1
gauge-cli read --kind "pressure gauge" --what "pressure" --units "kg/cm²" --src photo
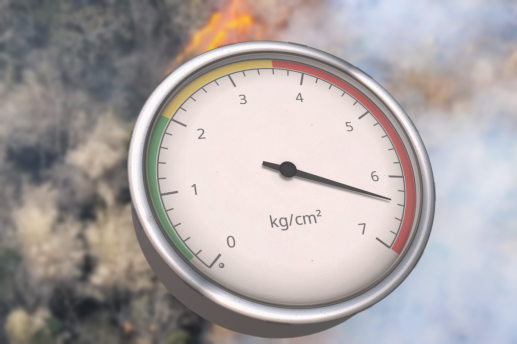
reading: kg/cm² 6.4
